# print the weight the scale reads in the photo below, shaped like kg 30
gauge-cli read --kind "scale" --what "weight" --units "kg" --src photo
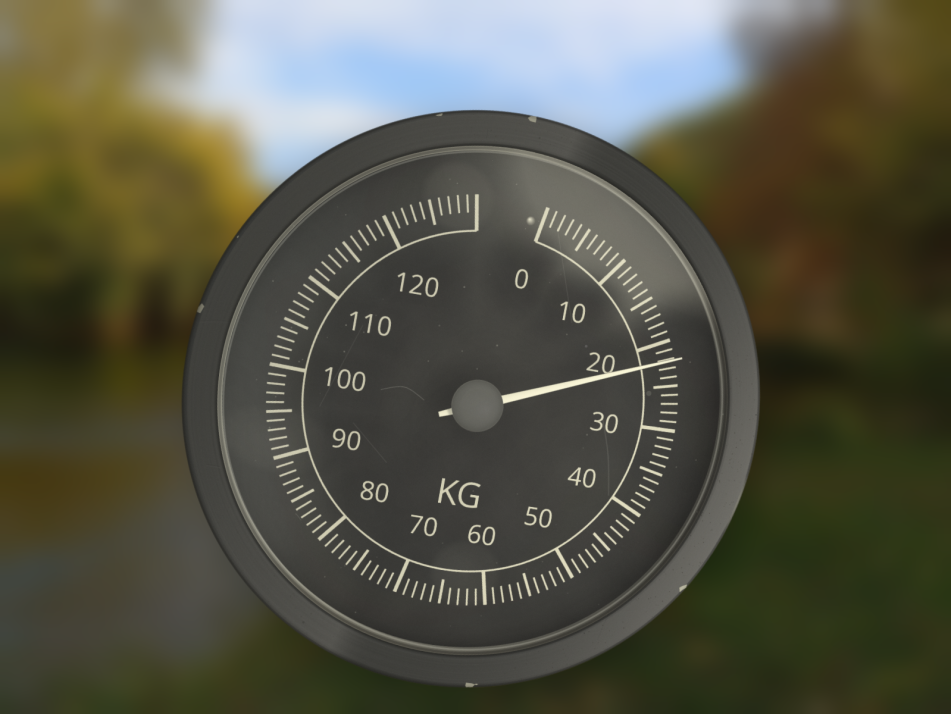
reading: kg 22
